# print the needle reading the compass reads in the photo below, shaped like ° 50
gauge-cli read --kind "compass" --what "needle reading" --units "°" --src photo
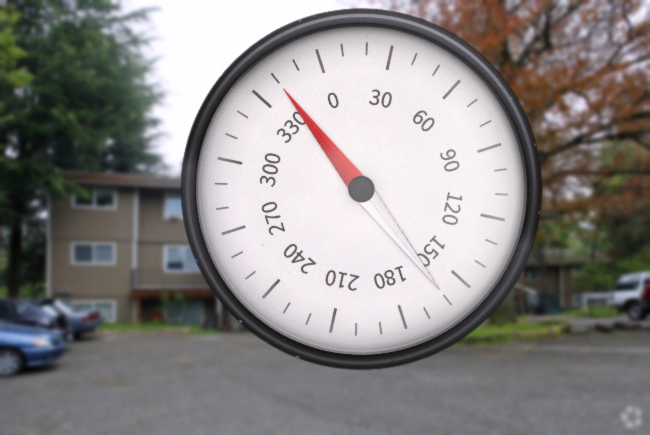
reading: ° 340
